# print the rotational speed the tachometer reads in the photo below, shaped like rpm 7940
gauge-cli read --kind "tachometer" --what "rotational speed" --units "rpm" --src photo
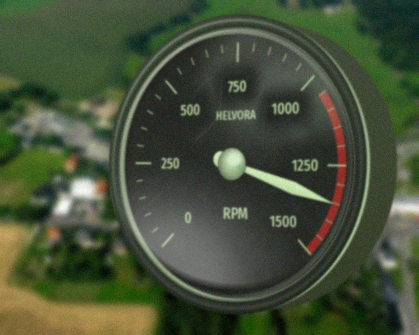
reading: rpm 1350
